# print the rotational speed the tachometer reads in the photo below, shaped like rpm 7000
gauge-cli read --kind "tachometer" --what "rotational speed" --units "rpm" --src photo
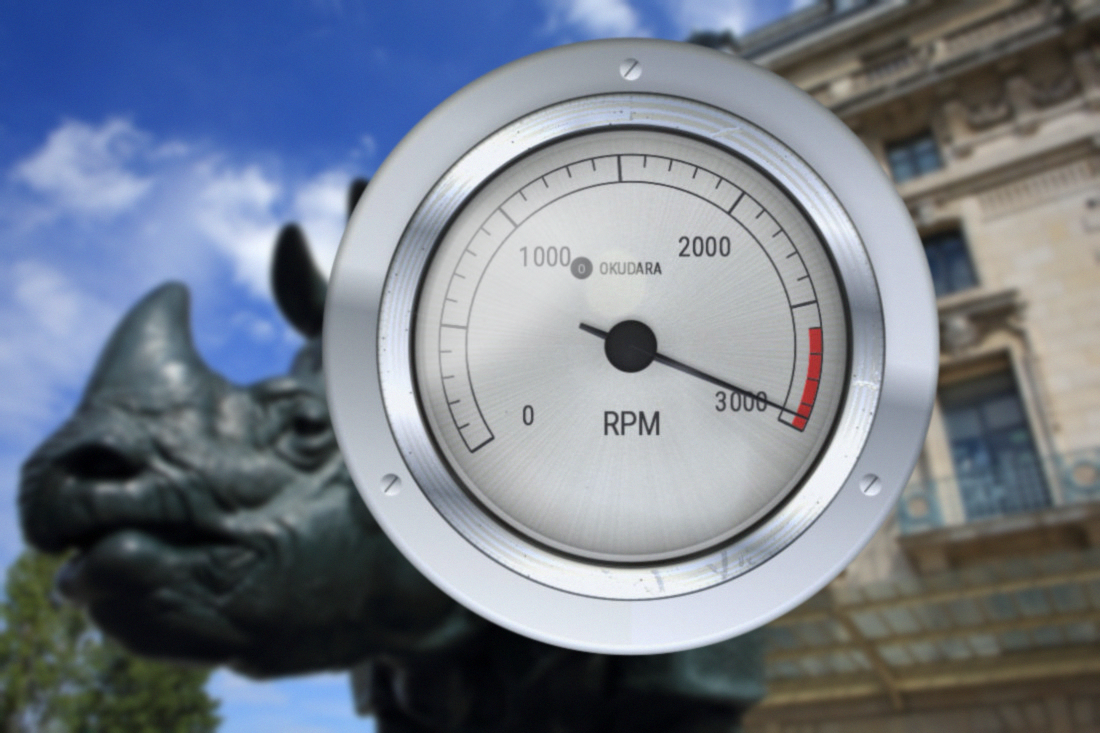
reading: rpm 2950
